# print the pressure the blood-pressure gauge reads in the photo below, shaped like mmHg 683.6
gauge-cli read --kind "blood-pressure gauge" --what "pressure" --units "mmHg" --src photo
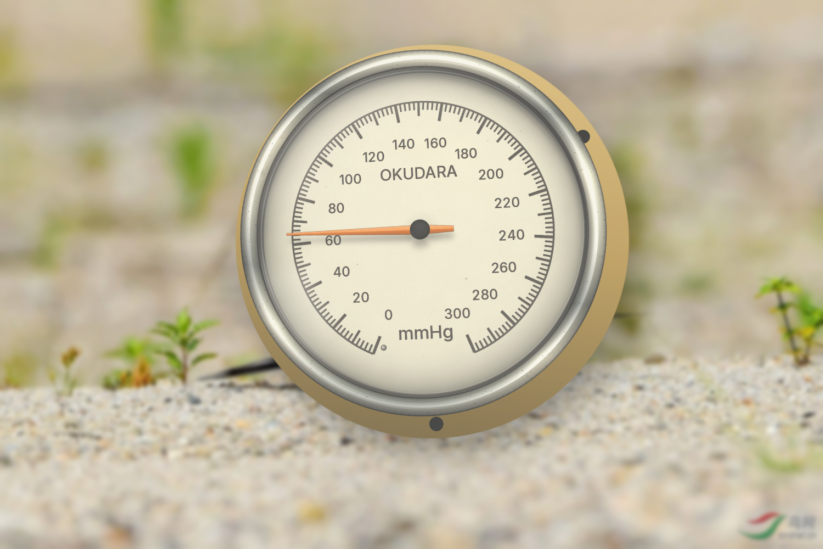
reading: mmHg 64
